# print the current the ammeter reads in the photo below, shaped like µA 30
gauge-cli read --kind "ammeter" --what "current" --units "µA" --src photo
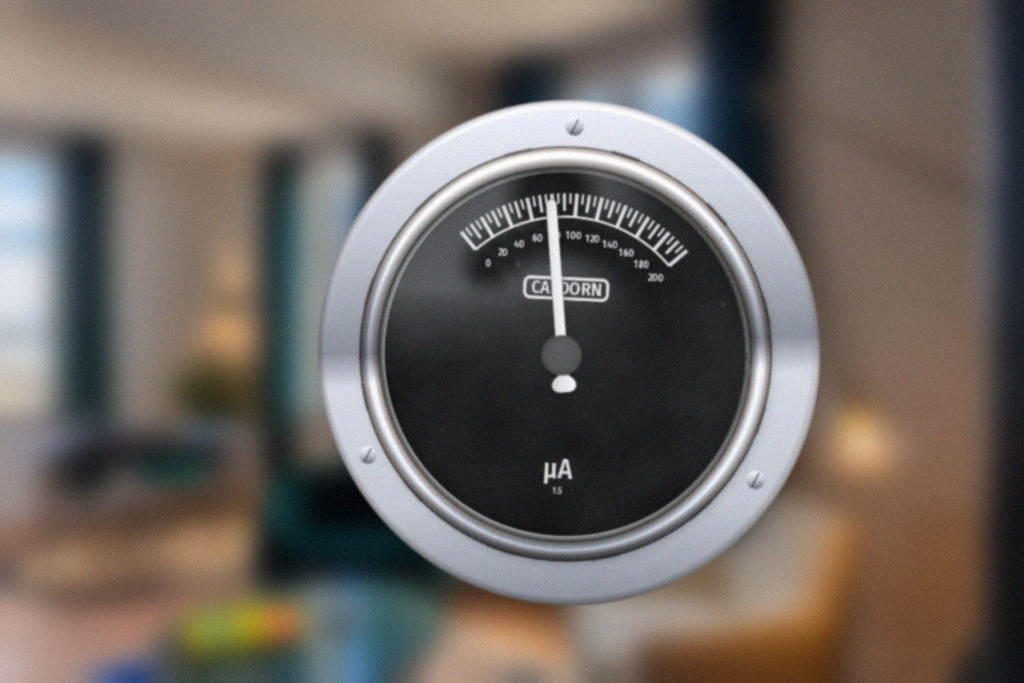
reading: µA 80
